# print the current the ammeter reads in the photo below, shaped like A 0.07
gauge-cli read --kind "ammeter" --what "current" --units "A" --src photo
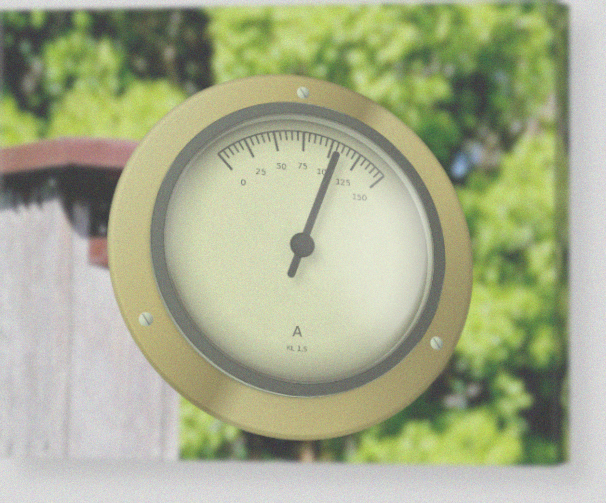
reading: A 105
